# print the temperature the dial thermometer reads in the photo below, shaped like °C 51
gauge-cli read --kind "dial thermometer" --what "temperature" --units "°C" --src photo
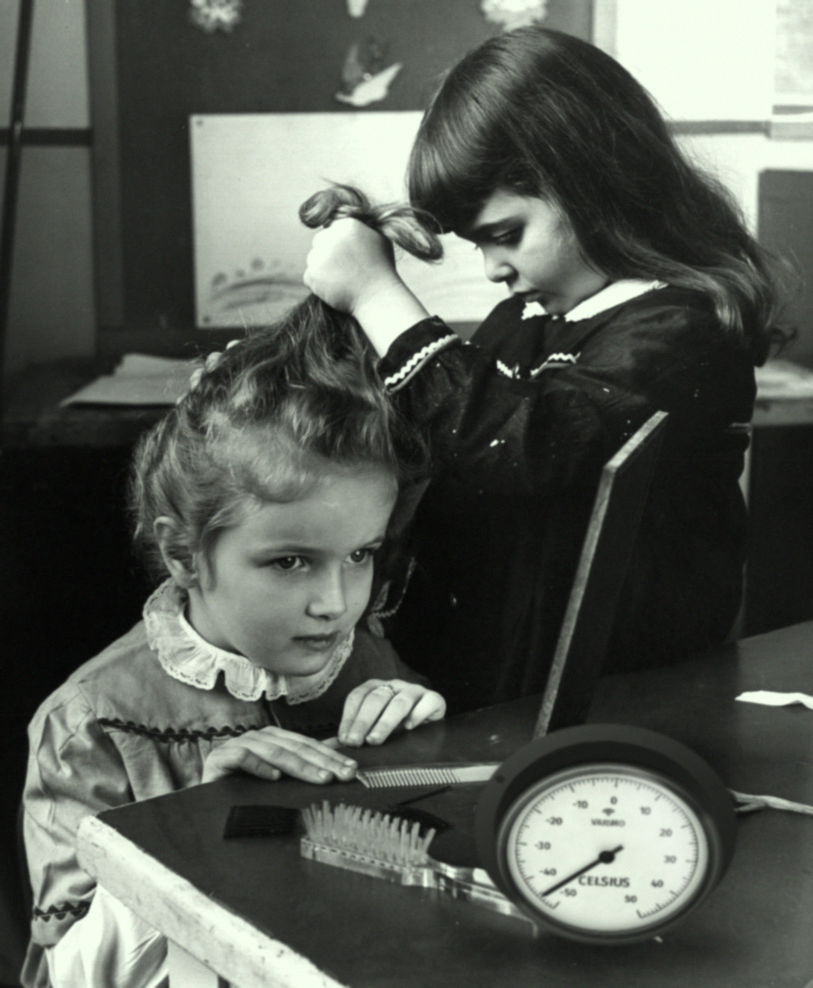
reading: °C -45
